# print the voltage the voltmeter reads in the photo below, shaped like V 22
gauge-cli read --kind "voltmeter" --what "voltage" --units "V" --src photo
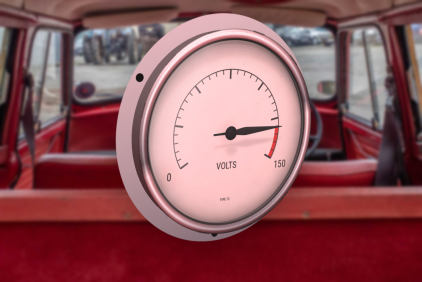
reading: V 130
